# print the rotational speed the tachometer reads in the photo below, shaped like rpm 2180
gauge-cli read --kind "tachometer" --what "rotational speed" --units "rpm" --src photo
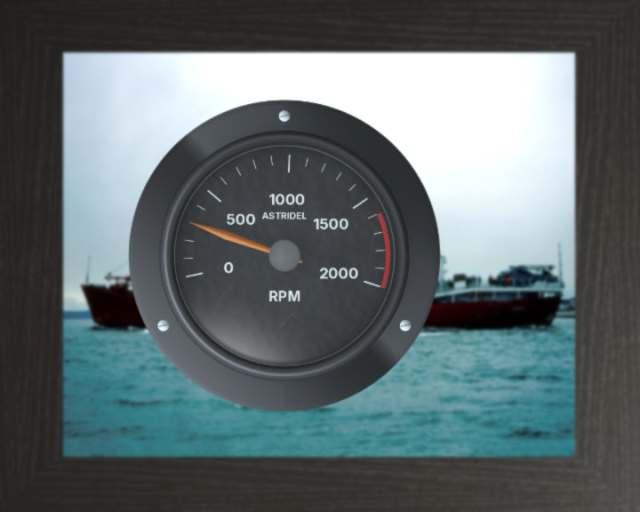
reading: rpm 300
